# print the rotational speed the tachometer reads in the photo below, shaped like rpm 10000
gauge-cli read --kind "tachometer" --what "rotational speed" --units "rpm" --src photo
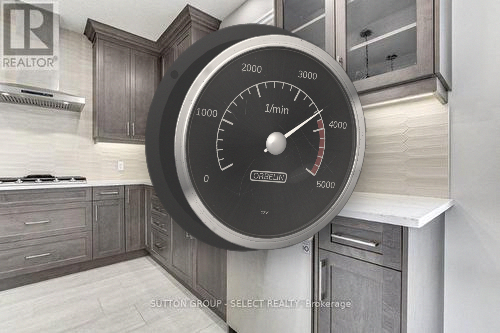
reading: rpm 3600
